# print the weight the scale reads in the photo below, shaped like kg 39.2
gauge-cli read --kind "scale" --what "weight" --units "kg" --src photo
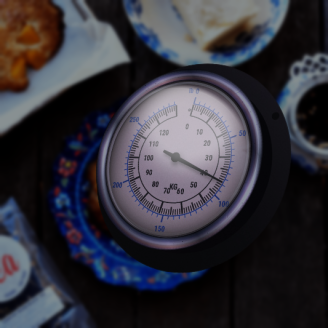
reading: kg 40
